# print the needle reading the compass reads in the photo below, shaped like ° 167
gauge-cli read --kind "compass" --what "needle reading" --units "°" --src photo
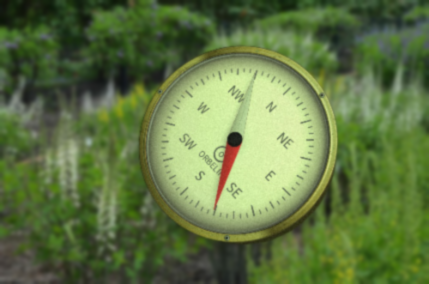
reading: ° 150
